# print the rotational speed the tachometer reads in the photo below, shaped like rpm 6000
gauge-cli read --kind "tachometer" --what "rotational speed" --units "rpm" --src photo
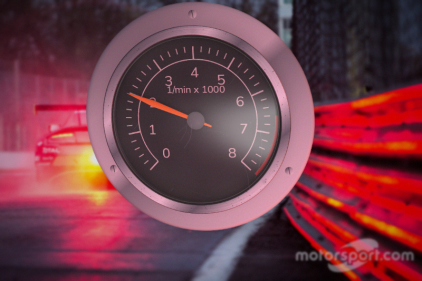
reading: rpm 2000
